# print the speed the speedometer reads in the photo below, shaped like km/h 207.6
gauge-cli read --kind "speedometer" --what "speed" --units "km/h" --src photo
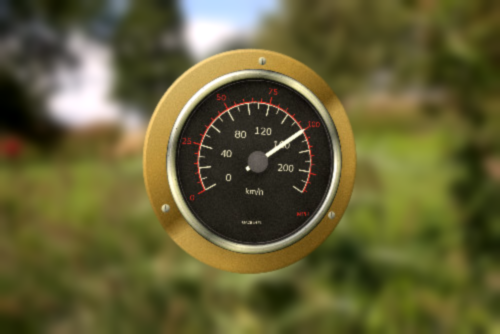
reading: km/h 160
